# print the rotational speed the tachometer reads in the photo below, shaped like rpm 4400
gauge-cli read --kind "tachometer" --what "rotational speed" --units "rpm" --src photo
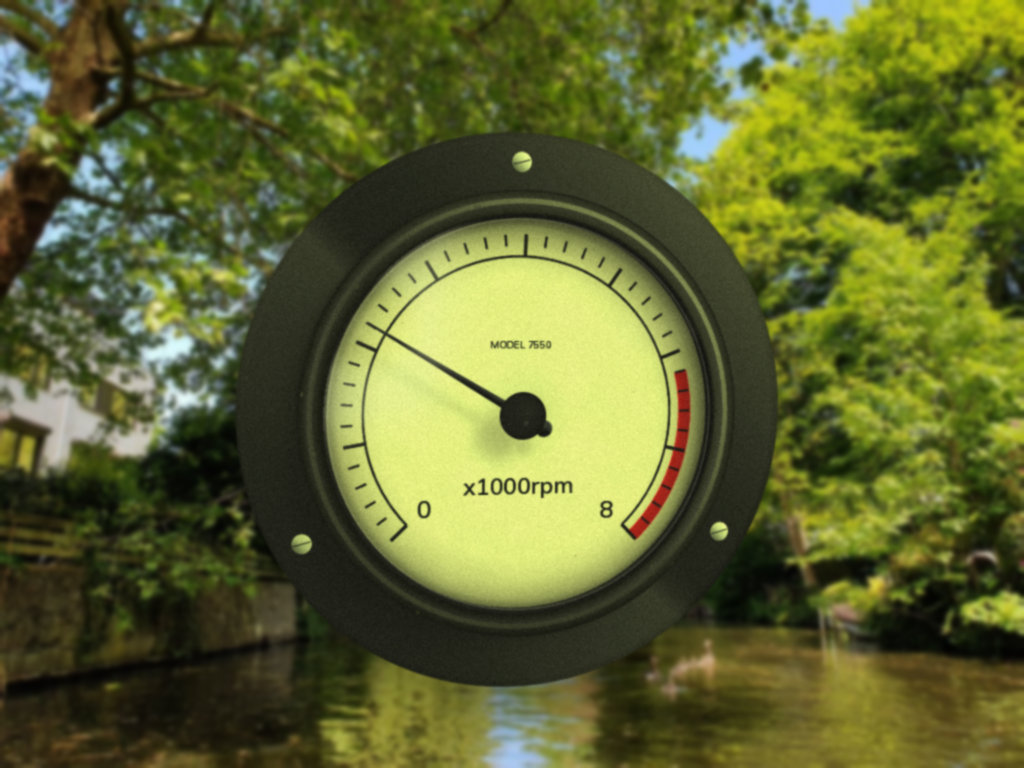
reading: rpm 2200
